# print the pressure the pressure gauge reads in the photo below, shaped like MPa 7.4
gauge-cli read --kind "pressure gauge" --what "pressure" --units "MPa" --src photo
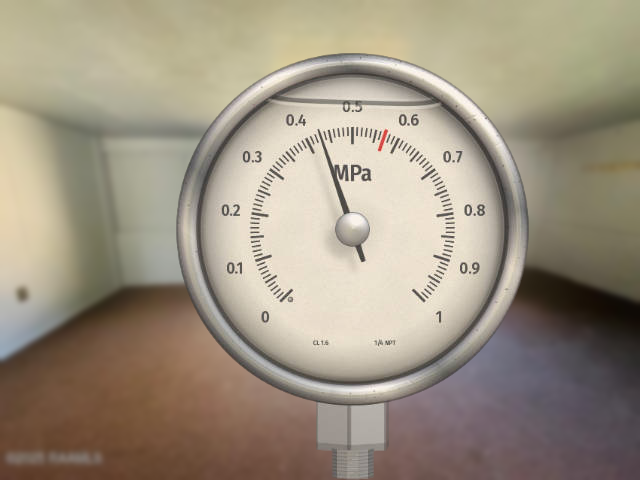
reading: MPa 0.43
